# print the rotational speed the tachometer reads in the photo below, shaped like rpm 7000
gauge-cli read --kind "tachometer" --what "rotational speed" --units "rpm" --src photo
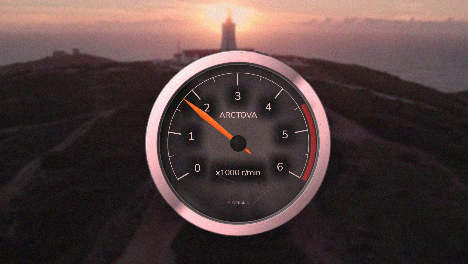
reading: rpm 1750
